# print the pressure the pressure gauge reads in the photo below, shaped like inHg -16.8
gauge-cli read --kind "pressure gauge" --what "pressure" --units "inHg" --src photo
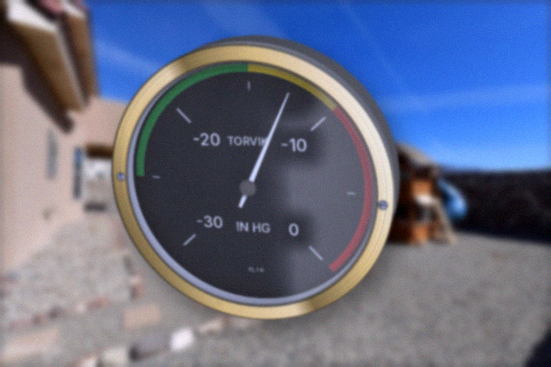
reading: inHg -12.5
